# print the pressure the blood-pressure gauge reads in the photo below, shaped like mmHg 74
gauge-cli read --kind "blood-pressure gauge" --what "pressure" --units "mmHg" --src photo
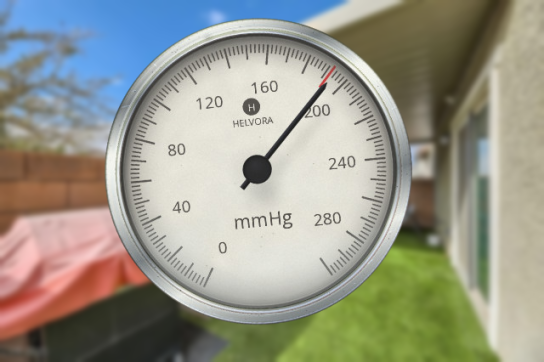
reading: mmHg 194
